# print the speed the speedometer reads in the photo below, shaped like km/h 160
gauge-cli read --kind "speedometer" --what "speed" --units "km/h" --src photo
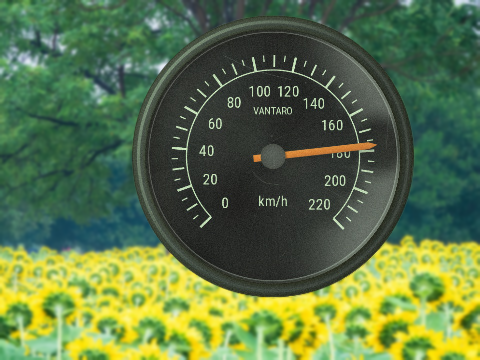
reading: km/h 177.5
